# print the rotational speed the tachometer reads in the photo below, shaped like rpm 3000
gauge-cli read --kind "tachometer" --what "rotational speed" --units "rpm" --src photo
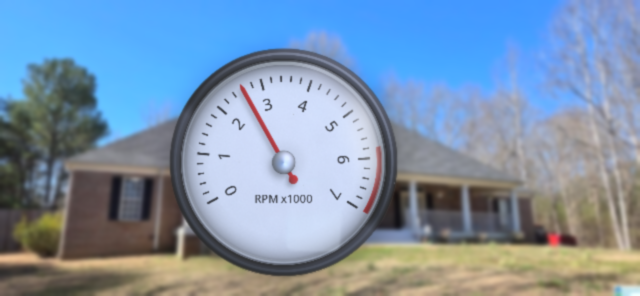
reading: rpm 2600
